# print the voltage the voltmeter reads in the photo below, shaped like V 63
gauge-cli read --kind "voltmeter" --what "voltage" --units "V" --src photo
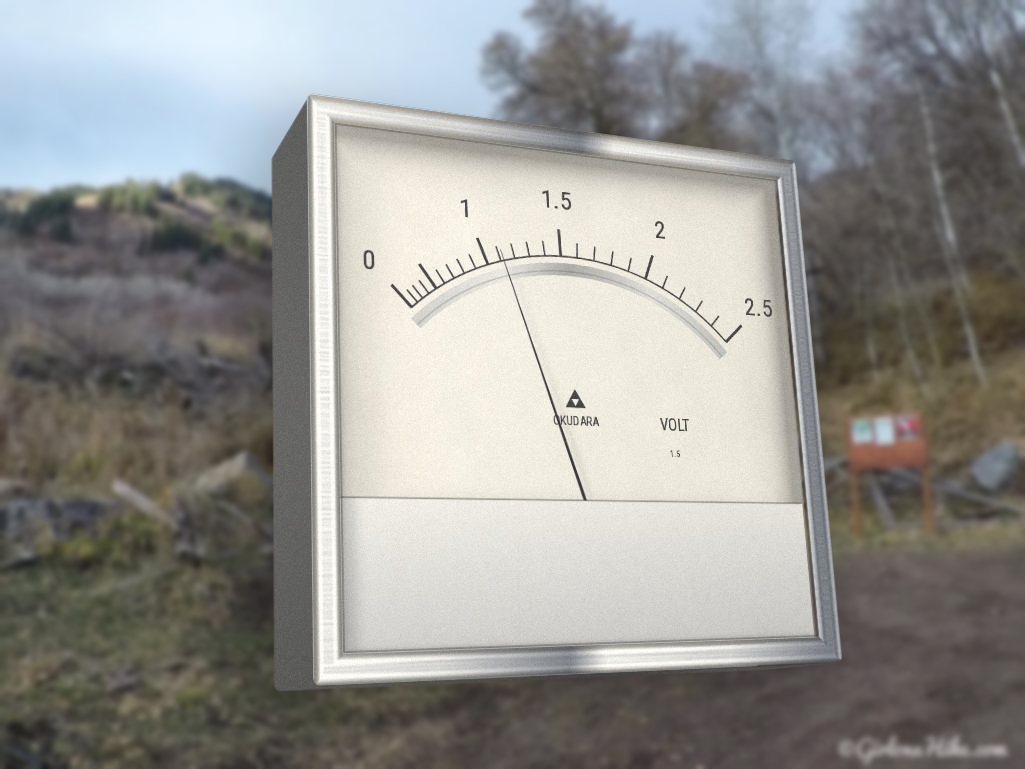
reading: V 1.1
